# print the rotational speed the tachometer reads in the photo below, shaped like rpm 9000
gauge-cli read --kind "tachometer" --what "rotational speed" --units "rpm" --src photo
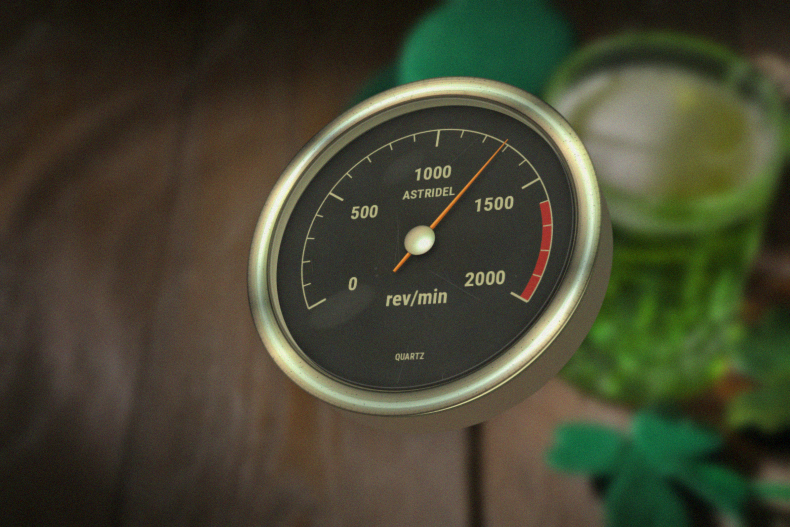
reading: rpm 1300
